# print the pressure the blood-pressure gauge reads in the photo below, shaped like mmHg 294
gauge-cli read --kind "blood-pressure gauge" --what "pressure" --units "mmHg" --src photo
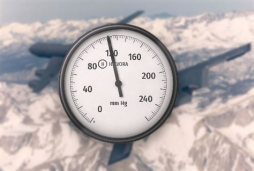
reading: mmHg 120
